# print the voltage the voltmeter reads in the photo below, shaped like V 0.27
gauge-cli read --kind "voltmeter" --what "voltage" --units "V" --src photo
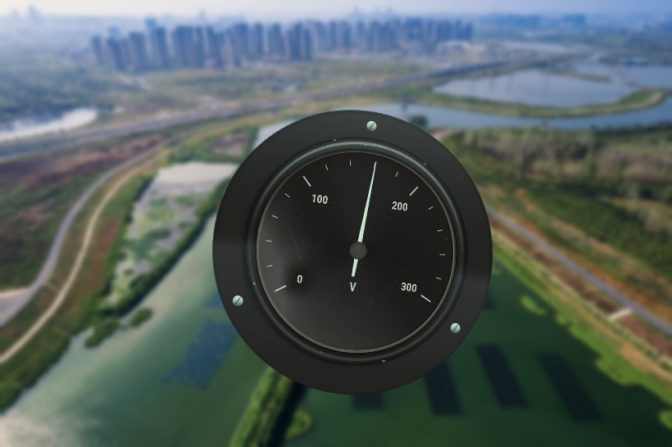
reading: V 160
